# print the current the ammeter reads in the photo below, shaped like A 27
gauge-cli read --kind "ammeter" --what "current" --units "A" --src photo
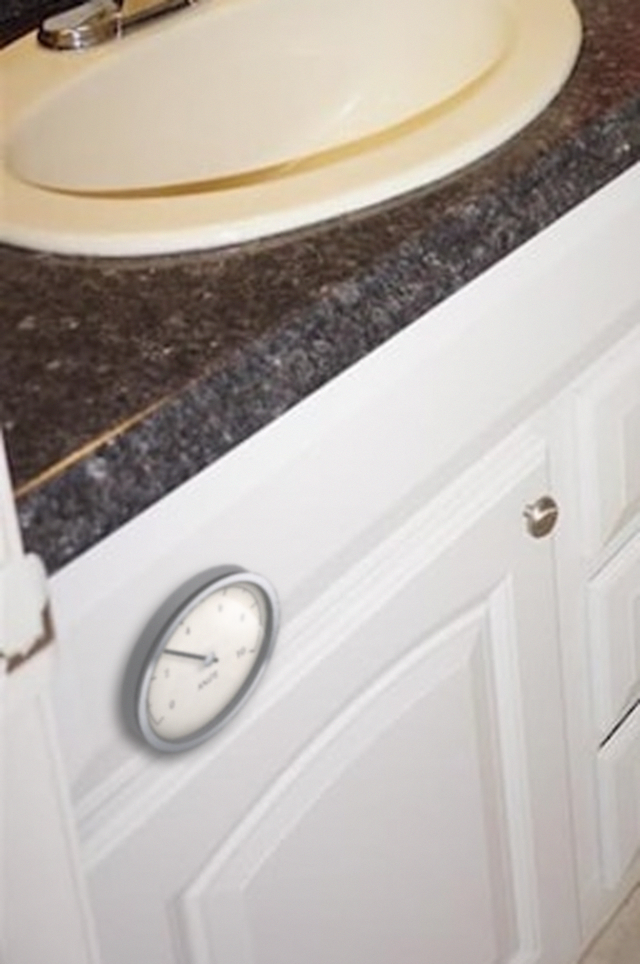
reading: A 3
